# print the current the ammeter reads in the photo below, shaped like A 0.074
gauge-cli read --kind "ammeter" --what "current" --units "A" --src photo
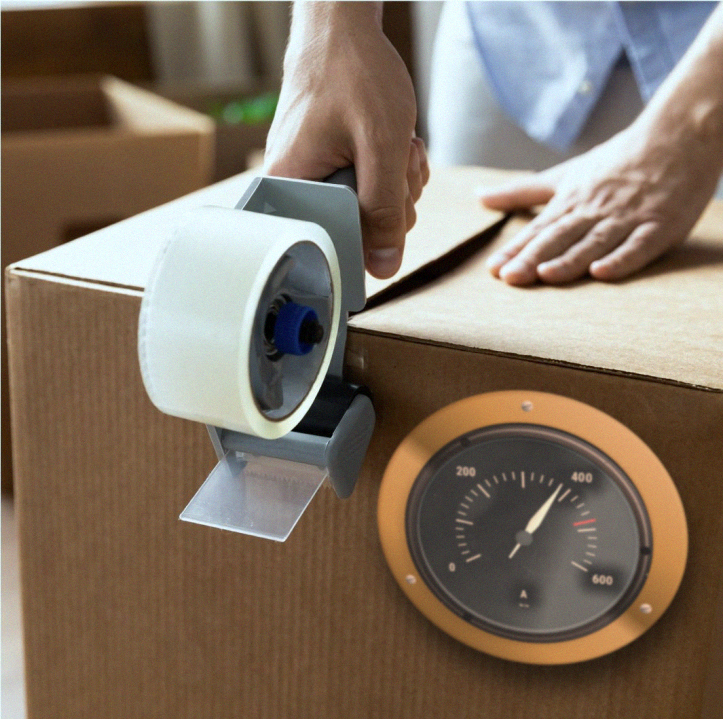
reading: A 380
